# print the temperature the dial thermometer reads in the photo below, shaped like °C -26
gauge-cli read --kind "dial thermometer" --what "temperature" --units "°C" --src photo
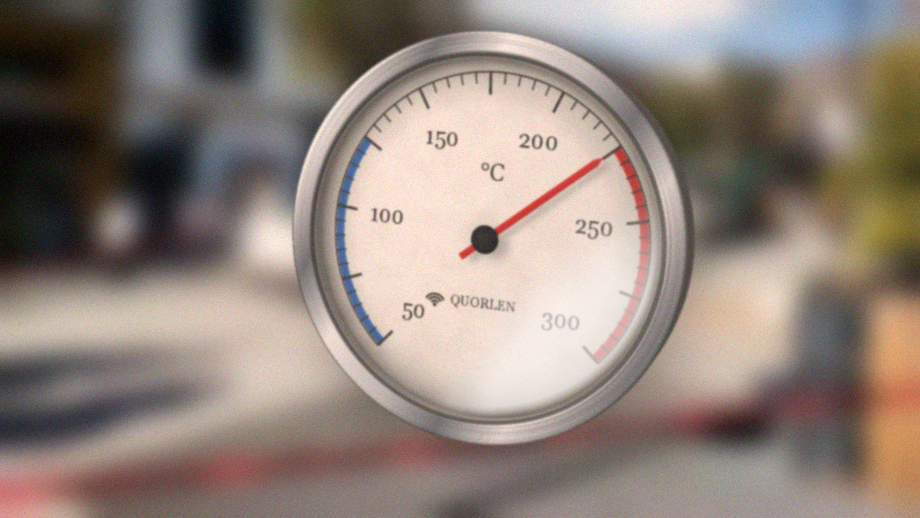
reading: °C 225
